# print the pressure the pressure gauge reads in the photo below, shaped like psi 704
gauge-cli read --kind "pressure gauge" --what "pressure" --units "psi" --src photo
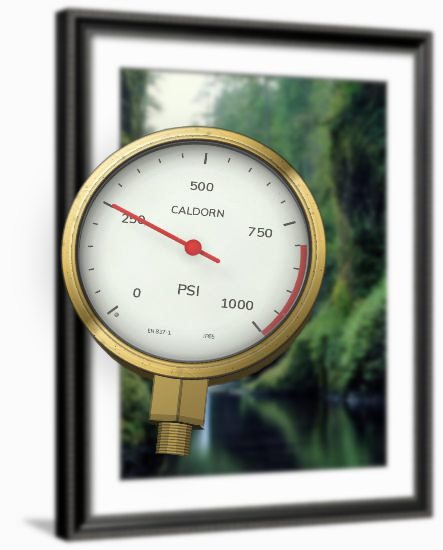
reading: psi 250
